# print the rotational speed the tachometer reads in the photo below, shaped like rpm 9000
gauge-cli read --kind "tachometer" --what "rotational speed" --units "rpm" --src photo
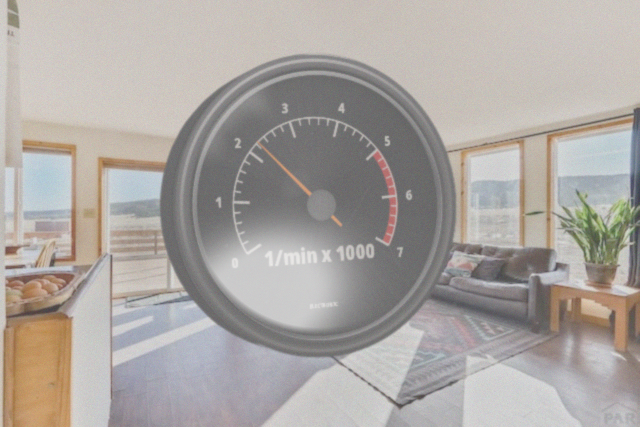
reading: rpm 2200
